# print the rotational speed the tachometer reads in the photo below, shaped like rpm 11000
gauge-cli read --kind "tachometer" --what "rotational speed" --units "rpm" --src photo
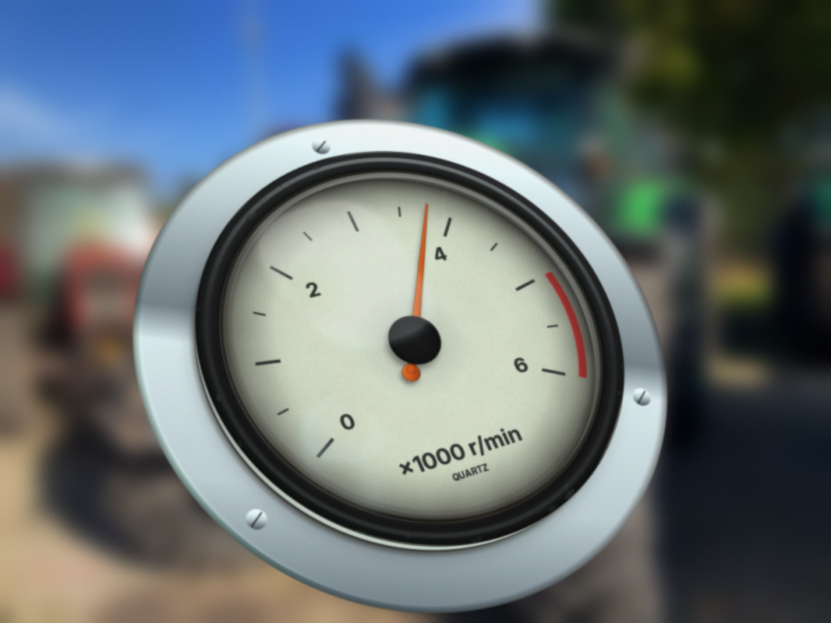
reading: rpm 3750
